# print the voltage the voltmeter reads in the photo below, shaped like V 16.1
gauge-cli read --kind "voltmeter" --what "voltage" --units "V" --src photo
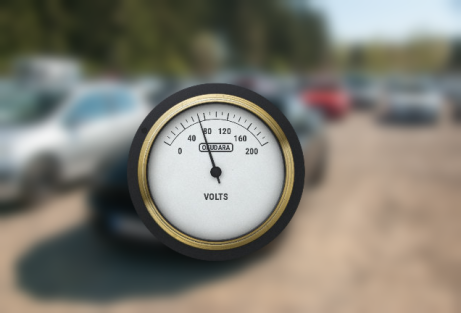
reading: V 70
